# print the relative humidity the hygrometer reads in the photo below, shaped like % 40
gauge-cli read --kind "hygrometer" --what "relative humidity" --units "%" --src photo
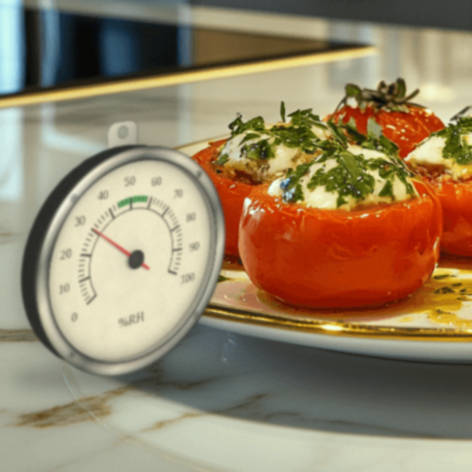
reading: % 30
